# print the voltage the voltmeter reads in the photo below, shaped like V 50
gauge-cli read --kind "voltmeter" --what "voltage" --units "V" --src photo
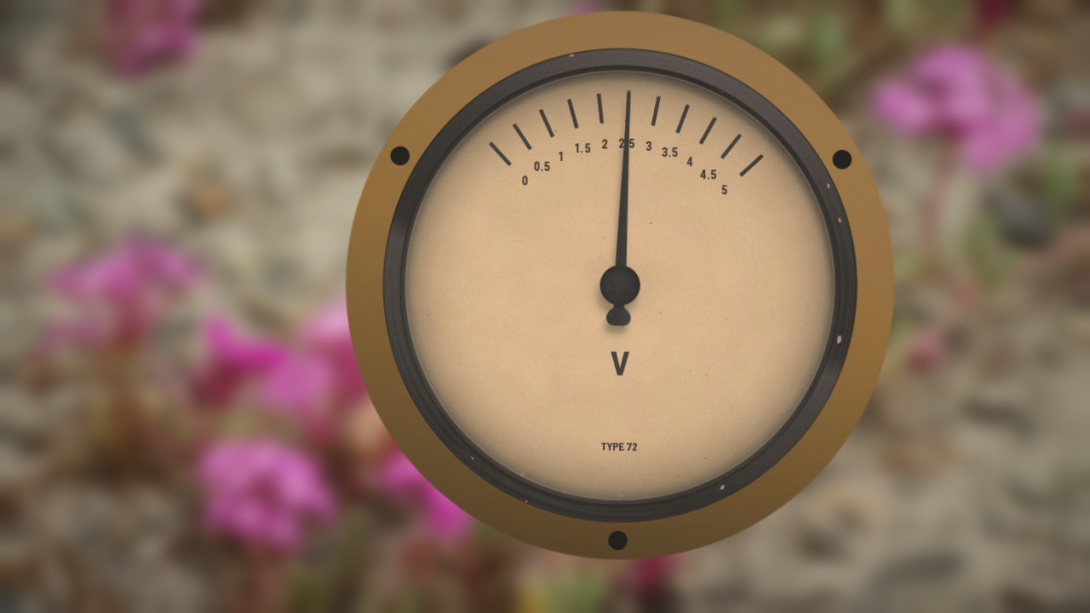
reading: V 2.5
